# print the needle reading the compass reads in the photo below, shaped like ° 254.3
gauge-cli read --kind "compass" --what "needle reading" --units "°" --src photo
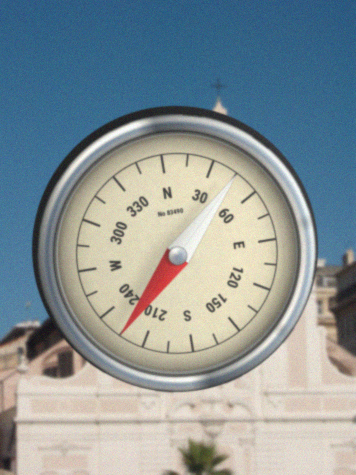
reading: ° 225
